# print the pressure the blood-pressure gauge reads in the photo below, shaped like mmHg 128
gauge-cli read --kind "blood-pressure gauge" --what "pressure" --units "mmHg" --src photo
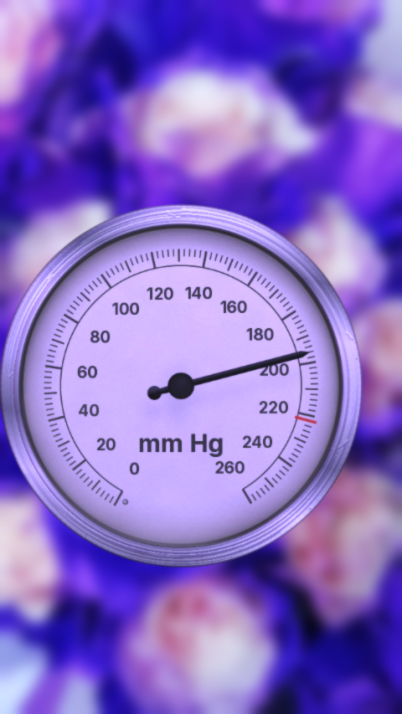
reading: mmHg 196
